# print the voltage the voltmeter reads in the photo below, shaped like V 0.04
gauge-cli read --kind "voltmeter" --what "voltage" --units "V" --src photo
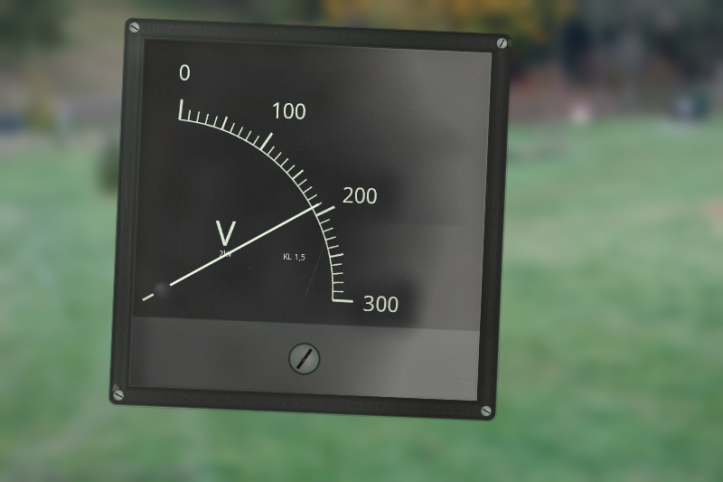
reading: V 190
